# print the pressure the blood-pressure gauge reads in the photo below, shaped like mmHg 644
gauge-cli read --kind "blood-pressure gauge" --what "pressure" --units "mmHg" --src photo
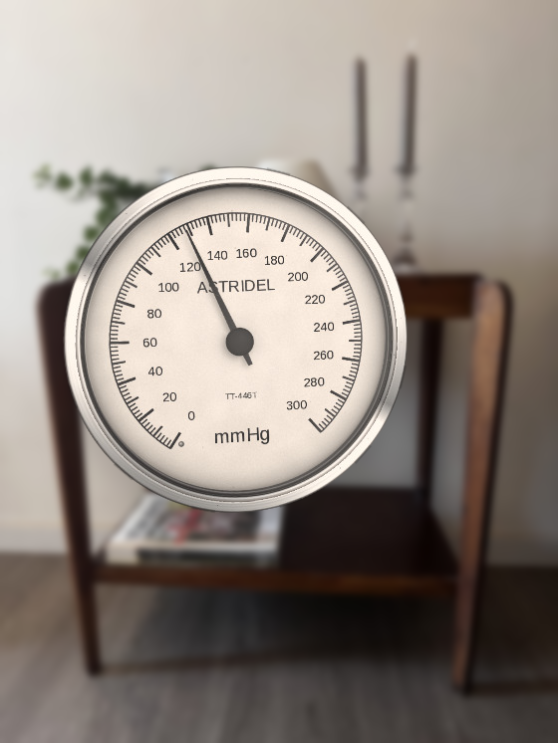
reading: mmHg 128
